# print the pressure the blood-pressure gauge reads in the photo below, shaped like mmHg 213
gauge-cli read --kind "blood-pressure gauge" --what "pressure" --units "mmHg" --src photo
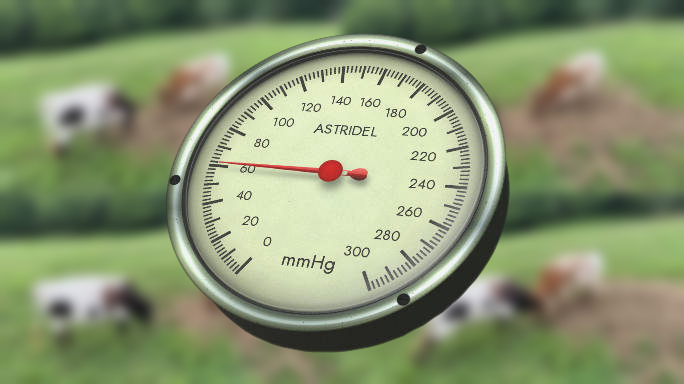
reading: mmHg 60
